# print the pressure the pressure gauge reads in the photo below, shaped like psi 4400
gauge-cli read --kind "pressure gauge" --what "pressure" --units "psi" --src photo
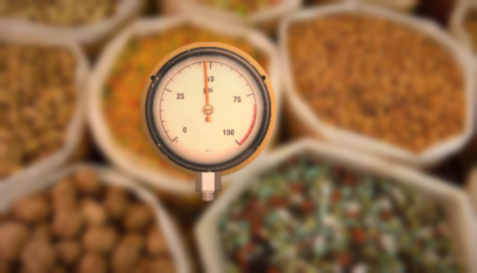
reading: psi 47.5
